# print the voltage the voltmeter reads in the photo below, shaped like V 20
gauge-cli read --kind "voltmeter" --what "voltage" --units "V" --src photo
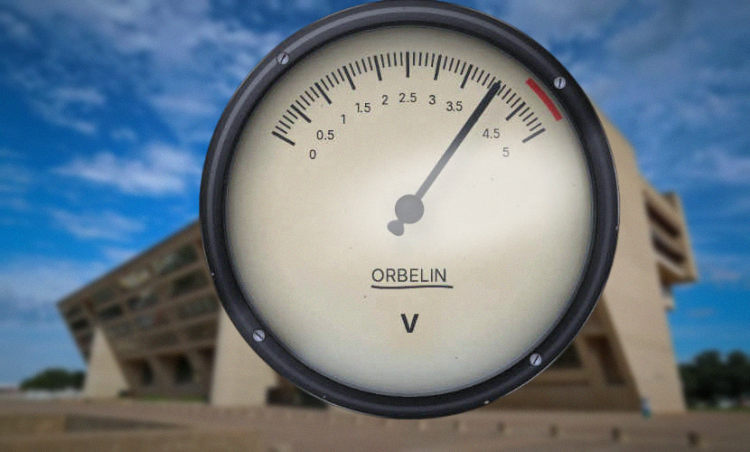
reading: V 4
